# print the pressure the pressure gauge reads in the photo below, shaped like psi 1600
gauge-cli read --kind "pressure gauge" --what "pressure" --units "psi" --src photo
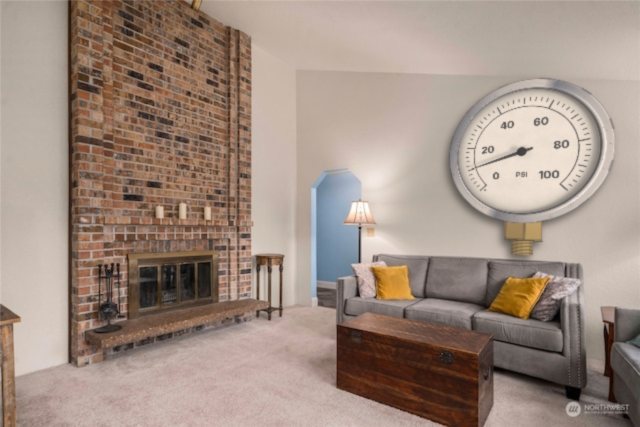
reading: psi 10
